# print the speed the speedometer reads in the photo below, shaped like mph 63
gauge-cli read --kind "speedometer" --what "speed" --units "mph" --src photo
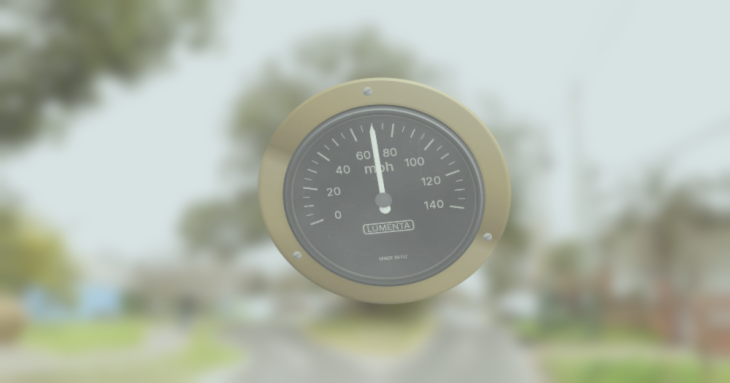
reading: mph 70
